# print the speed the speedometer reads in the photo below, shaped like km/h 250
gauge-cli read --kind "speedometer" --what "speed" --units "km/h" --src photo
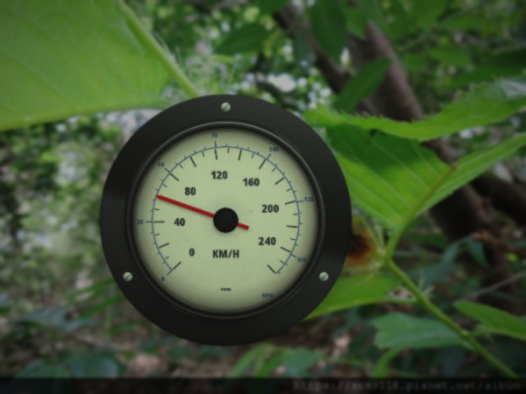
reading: km/h 60
